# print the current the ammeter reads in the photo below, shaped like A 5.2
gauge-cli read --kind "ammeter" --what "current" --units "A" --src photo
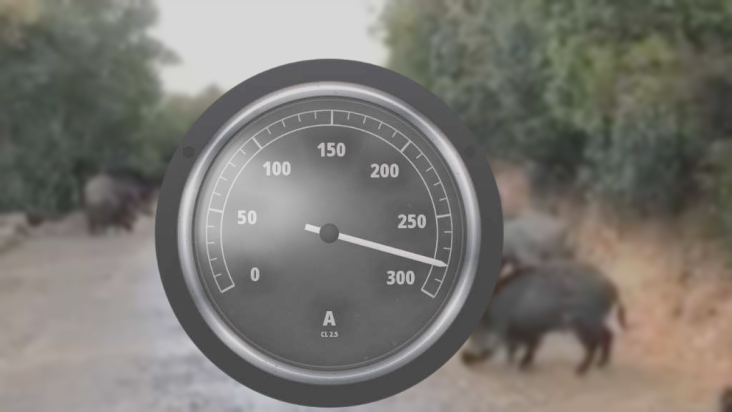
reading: A 280
